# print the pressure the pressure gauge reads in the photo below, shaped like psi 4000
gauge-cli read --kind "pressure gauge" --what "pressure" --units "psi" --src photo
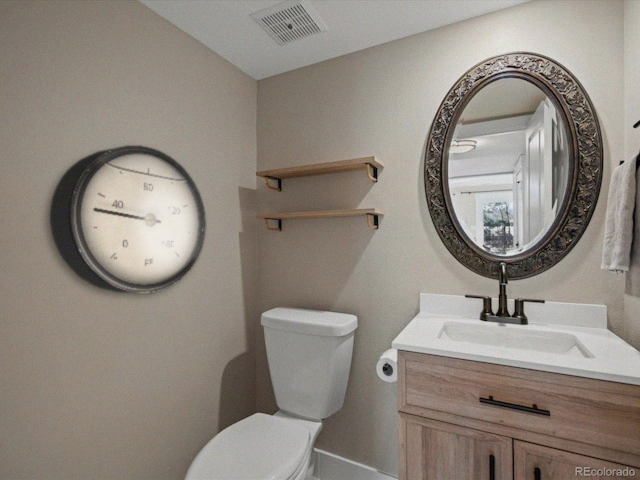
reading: psi 30
